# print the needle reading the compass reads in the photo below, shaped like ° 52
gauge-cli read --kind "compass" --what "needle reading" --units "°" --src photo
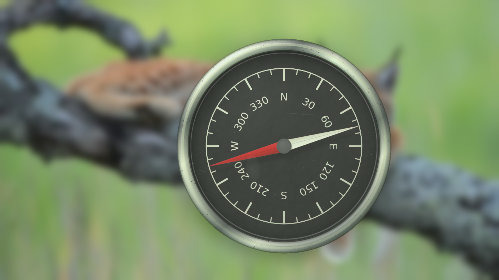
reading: ° 255
